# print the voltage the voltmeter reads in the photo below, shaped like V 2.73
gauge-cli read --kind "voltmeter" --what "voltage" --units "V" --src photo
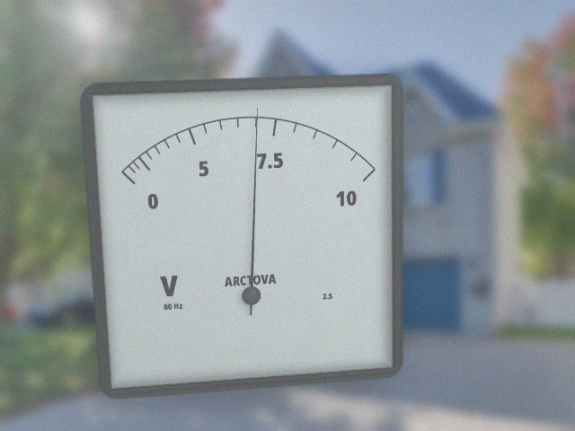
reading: V 7
